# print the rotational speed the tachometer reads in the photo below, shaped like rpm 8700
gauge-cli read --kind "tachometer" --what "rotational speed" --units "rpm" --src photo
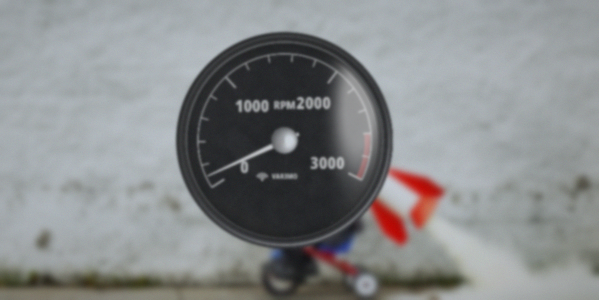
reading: rpm 100
